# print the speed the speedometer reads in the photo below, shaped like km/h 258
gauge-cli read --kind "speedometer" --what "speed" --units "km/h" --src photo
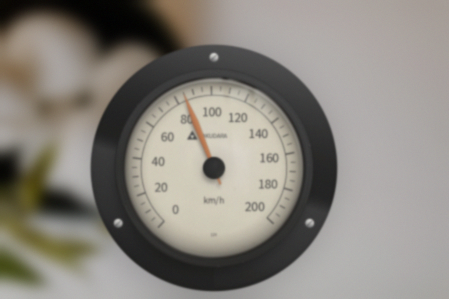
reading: km/h 85
